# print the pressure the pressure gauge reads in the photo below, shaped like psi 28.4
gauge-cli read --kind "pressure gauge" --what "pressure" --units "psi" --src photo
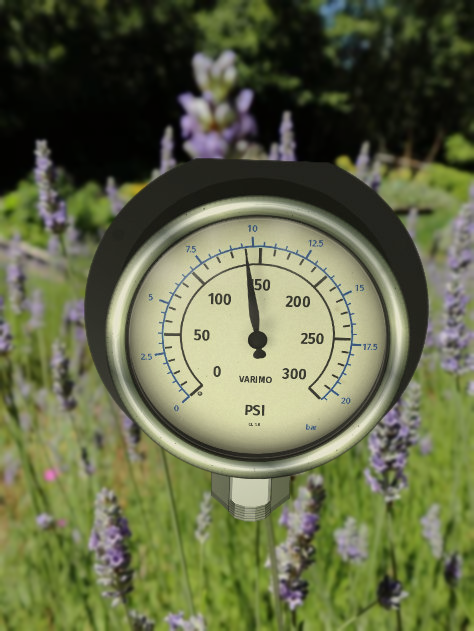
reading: psi 140
